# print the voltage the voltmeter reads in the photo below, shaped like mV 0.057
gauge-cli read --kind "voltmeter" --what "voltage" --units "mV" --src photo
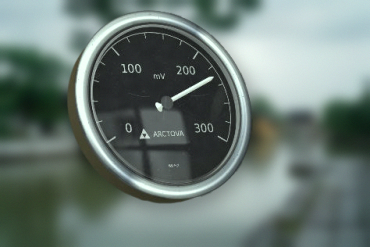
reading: mV 230
